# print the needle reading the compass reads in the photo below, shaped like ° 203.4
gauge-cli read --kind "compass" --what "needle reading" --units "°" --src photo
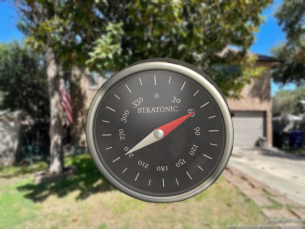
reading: ° 60
